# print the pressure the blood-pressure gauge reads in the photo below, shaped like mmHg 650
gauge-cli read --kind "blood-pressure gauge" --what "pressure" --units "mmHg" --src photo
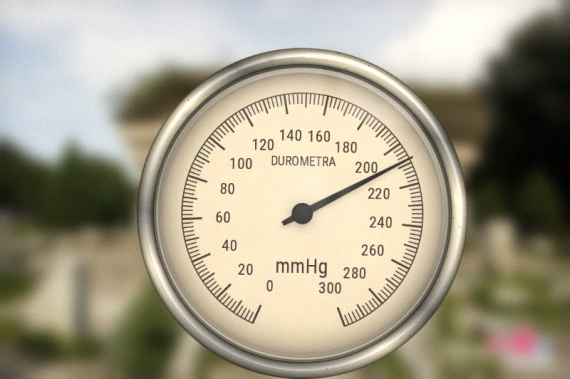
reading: mmHg 208
